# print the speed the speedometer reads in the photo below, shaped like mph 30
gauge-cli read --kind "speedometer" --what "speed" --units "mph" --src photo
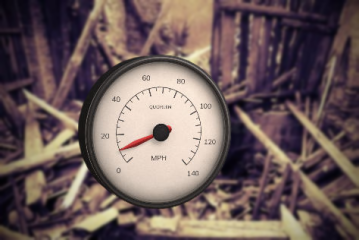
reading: mph 10
